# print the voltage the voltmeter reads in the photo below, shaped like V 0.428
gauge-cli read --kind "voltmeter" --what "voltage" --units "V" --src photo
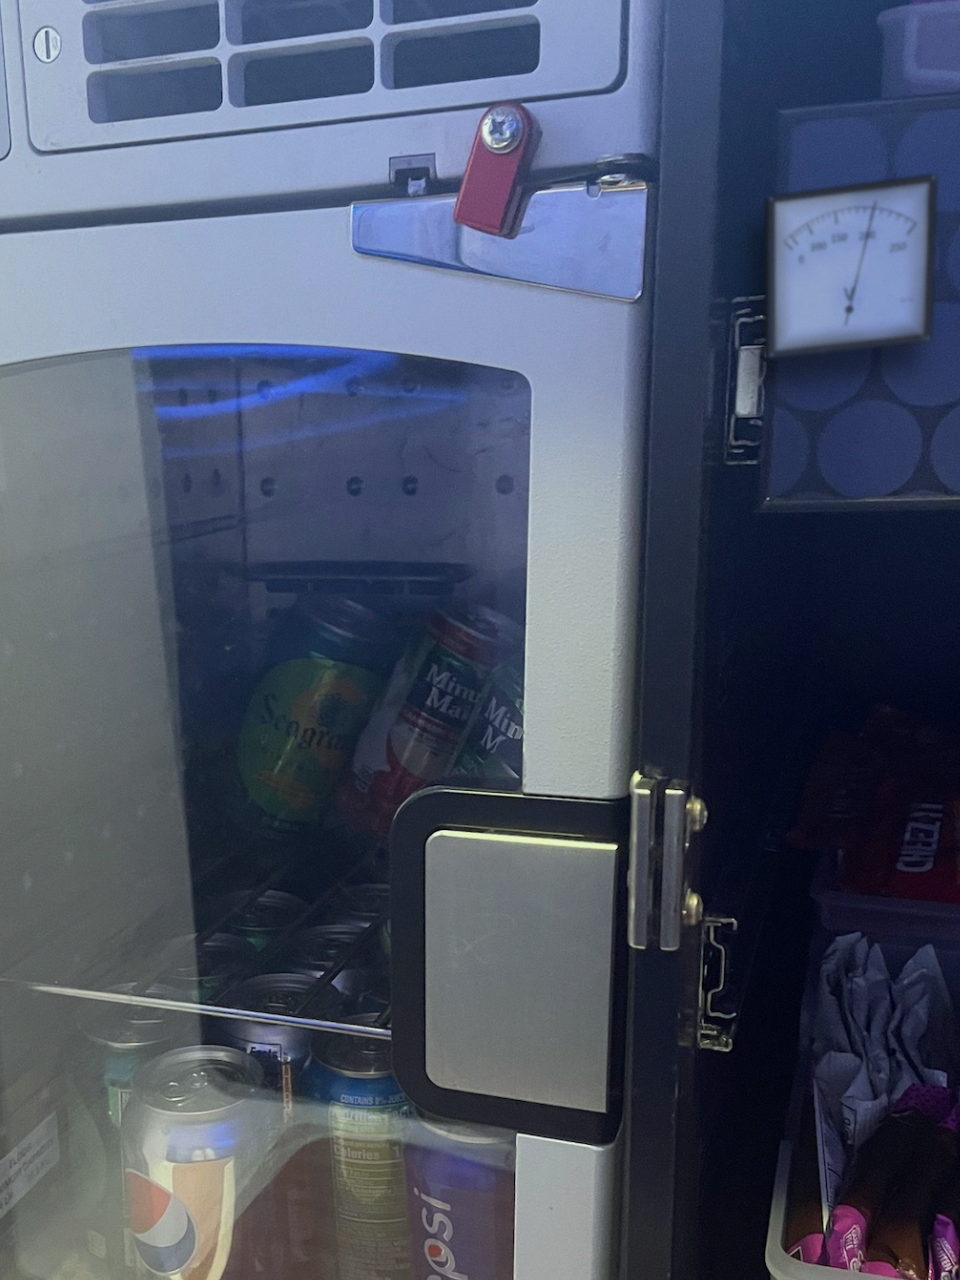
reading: V 200
